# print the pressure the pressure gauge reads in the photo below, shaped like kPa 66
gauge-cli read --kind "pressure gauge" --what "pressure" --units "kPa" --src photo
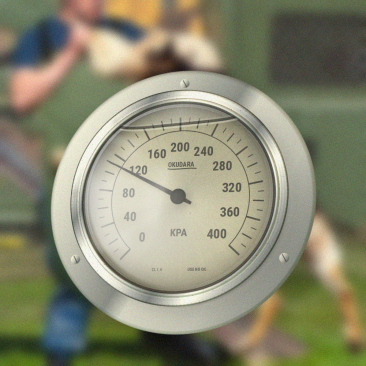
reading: kPa 110
